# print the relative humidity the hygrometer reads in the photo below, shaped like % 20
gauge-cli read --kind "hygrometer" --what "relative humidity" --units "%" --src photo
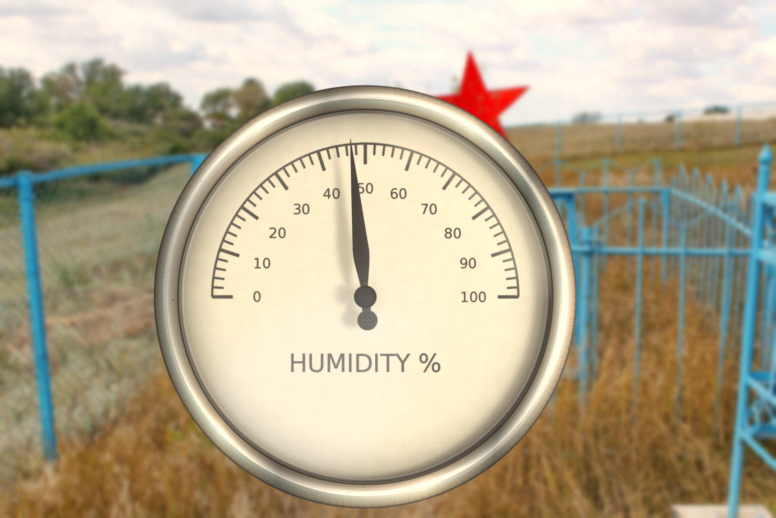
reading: % 47
